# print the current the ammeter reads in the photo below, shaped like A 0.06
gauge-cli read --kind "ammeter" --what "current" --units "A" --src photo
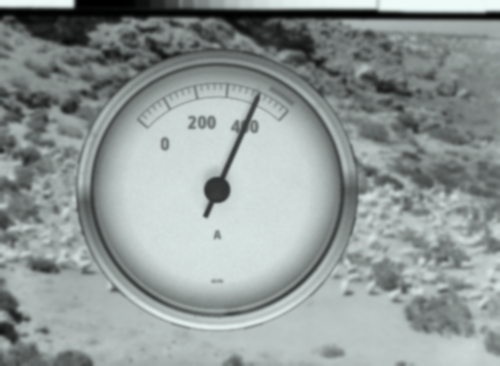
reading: A 400
